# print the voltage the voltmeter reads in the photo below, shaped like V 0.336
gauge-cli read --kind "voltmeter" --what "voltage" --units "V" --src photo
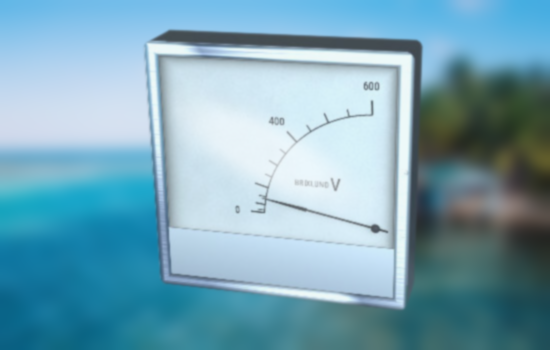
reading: V 150
